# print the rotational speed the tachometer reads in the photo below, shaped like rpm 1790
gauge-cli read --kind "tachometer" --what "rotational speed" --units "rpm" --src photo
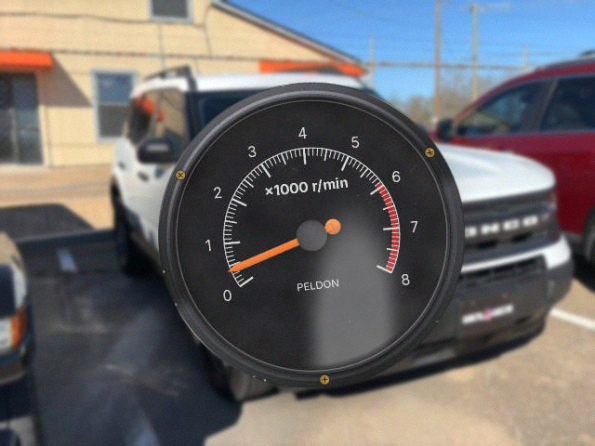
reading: rpm 400
